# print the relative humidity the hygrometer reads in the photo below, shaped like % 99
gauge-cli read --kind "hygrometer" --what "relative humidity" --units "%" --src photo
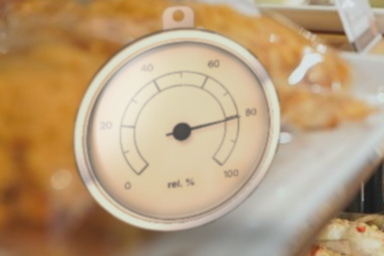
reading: % 80
